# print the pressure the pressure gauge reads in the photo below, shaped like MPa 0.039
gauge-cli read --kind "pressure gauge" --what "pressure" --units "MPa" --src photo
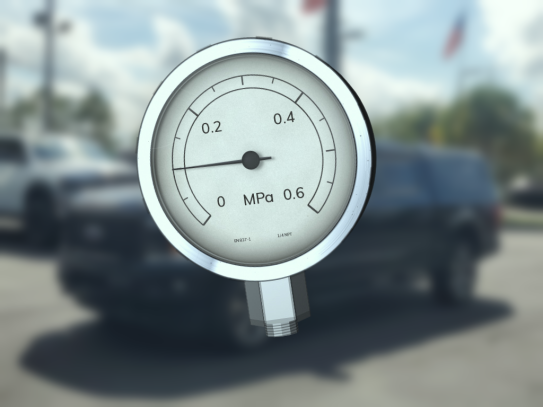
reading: MPa 0.1
